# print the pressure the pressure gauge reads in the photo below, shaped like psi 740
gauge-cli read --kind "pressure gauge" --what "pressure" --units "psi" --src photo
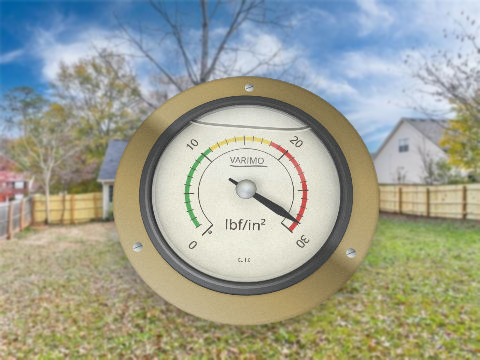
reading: psi 29
